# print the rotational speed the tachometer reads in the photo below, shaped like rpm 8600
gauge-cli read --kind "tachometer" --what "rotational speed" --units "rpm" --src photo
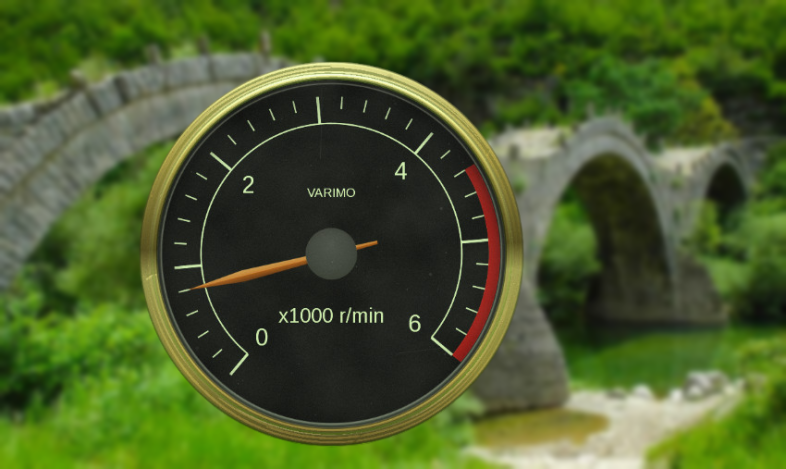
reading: rpm 800
